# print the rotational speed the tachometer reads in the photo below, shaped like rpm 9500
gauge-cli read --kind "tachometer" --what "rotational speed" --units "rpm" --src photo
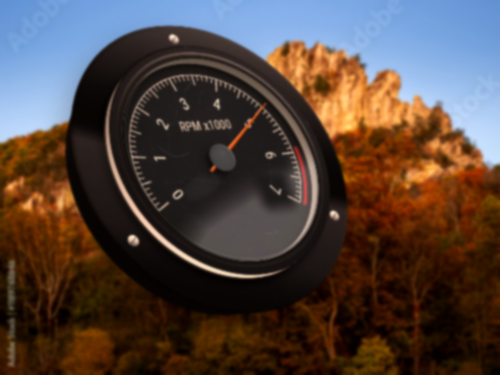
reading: rpm 5000
